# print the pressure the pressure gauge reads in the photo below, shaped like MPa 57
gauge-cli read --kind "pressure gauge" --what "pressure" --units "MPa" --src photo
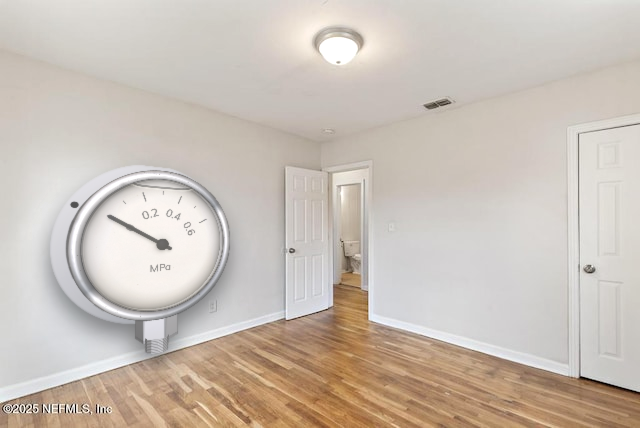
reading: MPa 0
